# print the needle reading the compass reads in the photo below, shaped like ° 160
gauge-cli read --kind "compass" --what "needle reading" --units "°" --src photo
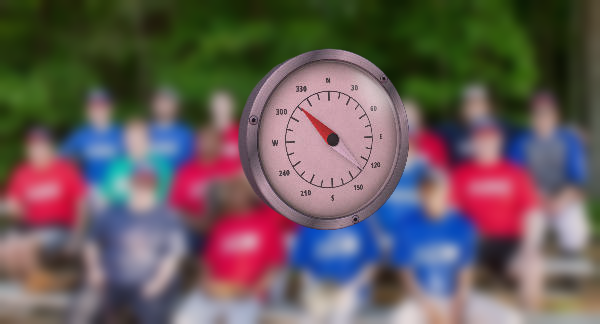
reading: ° 315
